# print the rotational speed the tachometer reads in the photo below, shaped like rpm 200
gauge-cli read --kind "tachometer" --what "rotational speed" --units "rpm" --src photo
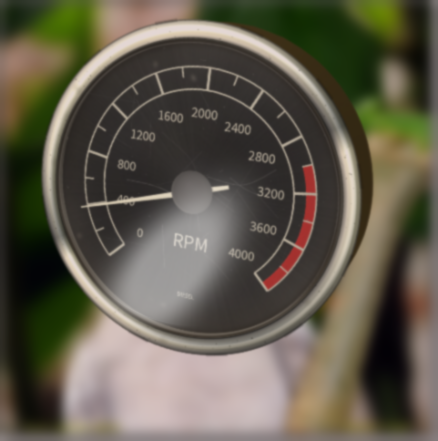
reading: rpm 400
